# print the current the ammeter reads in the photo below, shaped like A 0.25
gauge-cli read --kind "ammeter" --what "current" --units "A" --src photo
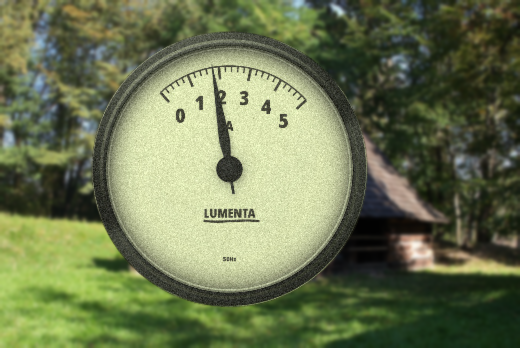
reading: A 1.8
